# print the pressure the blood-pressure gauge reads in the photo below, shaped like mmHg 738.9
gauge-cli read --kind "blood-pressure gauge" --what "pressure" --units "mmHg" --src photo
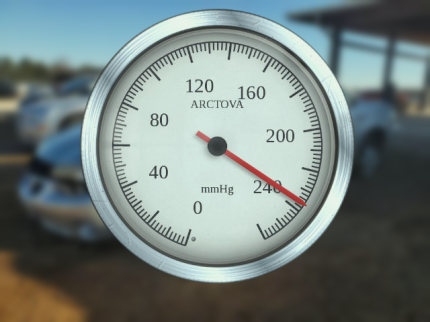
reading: mmHg 236
